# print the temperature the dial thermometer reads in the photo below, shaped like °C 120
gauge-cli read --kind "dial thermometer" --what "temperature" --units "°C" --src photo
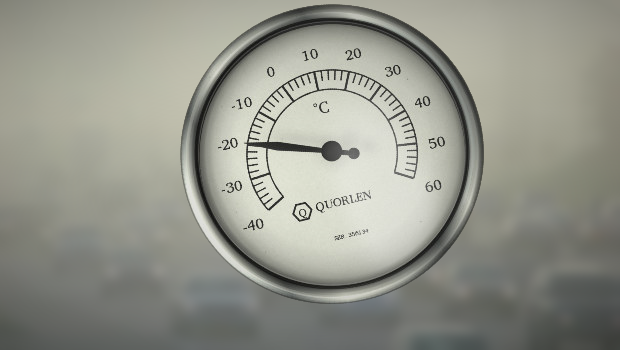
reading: °C -20
